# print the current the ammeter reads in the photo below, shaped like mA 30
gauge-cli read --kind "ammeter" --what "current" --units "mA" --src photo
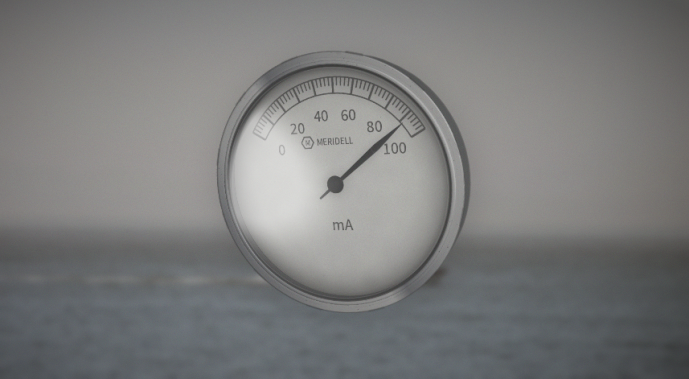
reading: mA 92
